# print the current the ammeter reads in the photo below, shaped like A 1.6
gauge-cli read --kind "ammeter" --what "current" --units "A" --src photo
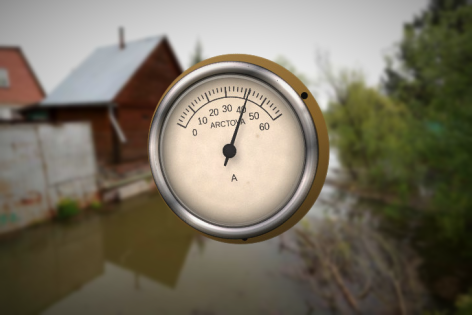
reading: A 42
